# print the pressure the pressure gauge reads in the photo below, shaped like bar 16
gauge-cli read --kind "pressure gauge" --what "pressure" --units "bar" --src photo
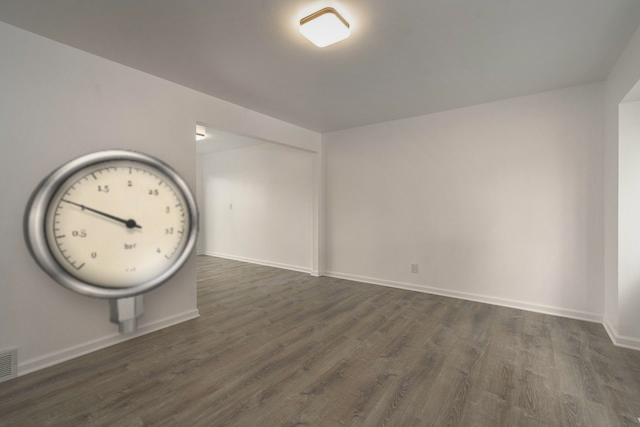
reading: bar 1
